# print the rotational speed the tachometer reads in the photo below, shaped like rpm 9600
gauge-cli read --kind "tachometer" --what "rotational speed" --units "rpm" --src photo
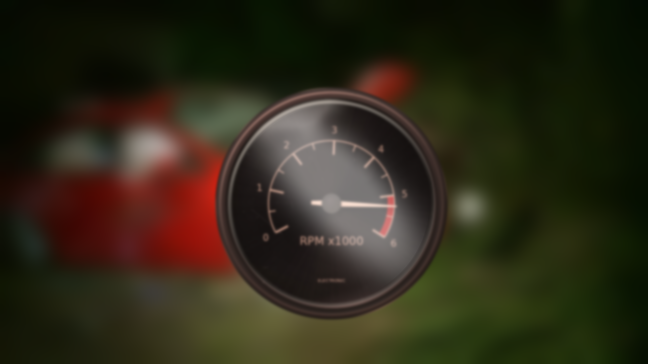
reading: rpm 5250
